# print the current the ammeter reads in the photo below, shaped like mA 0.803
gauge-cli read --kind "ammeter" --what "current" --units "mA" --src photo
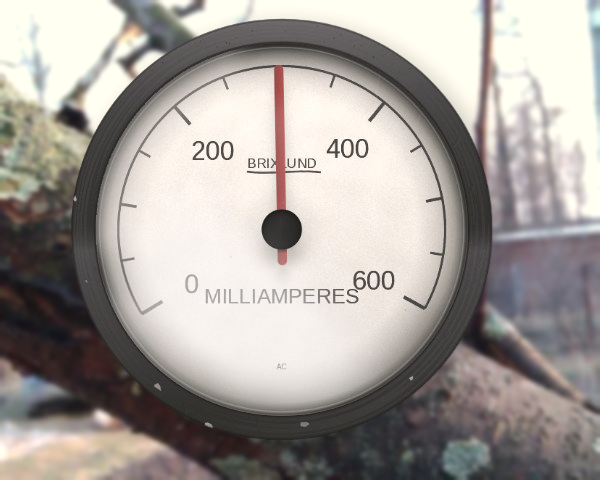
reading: mA 300
